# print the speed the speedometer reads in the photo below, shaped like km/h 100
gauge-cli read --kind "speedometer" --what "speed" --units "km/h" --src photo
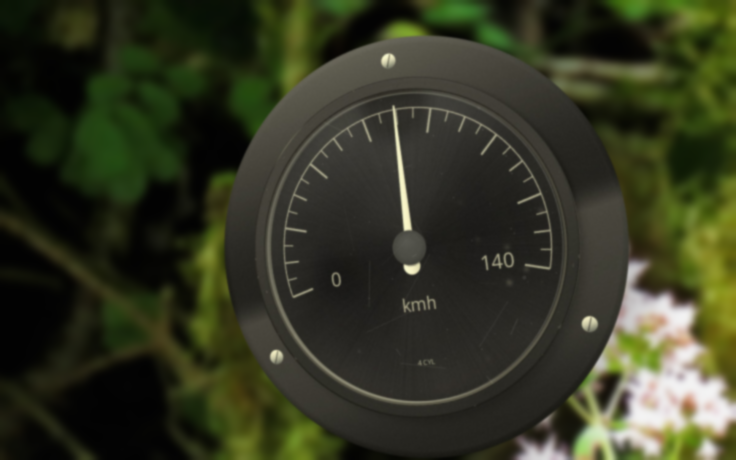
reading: km/h 70
